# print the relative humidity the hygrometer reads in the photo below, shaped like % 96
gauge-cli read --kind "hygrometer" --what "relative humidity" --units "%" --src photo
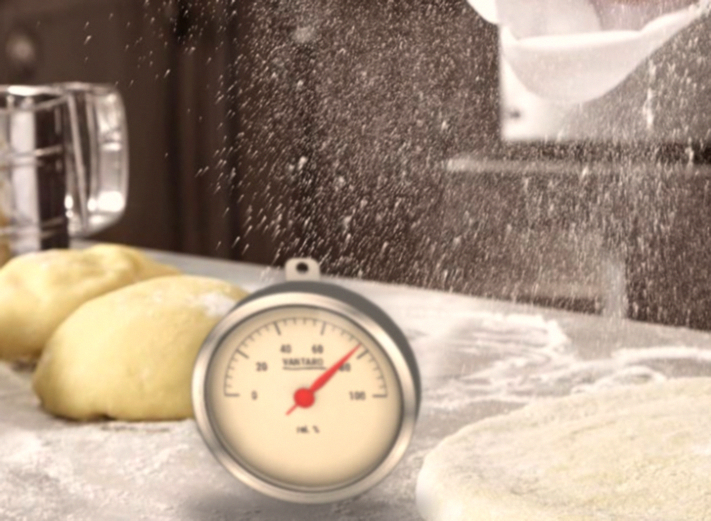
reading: % 76
